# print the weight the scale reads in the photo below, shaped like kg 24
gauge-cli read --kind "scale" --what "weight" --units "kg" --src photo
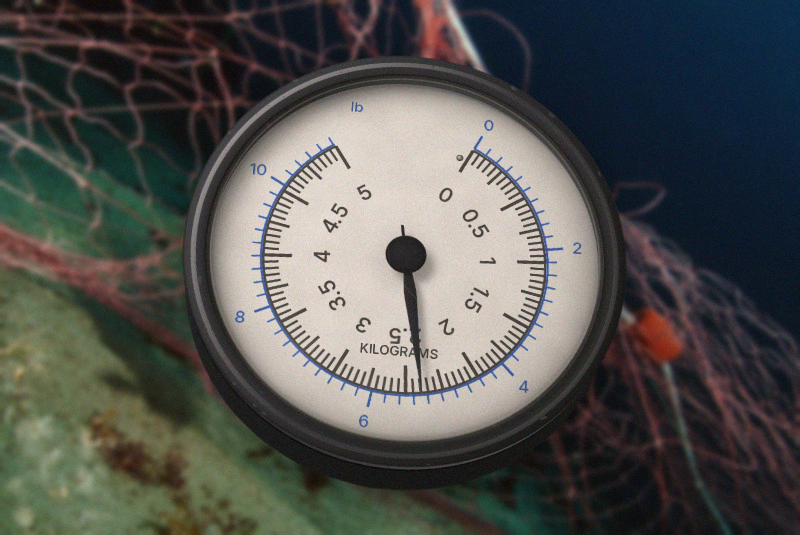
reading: kg 2.4
